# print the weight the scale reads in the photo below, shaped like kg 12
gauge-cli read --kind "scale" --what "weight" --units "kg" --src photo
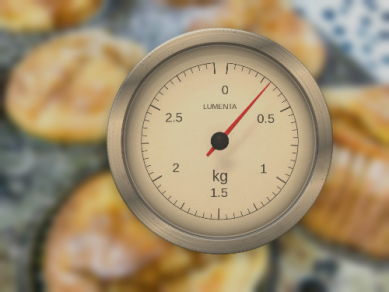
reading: kg 0.3
